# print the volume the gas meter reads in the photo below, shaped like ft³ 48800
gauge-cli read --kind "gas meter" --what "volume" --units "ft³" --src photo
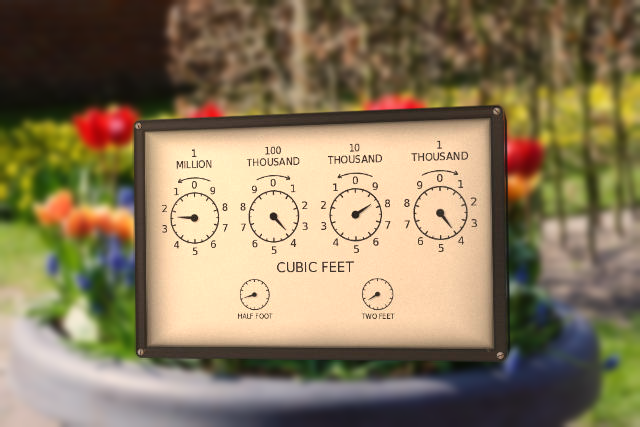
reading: ft³ 238400
